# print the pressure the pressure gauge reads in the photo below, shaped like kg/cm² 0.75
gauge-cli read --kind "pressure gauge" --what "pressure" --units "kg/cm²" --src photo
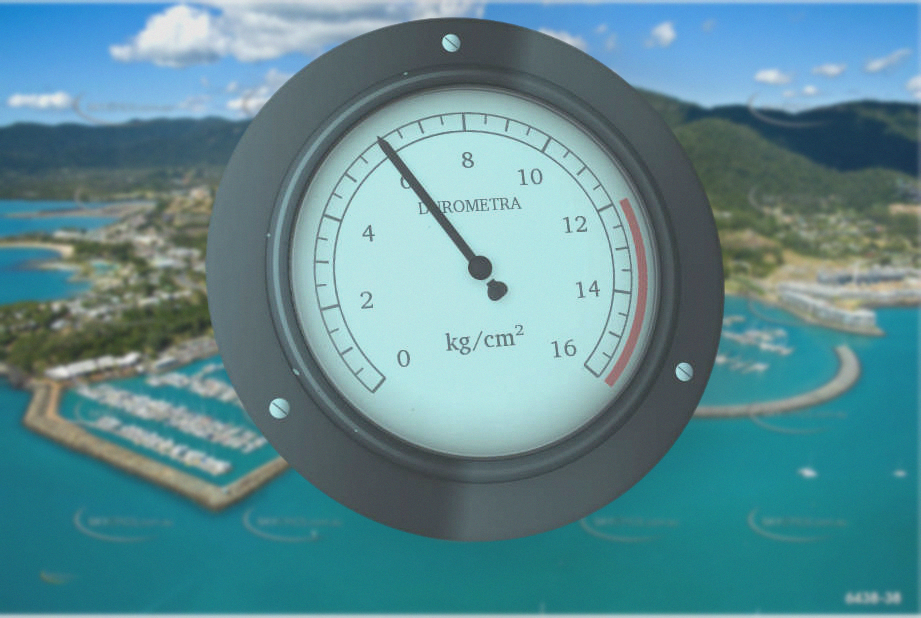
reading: kg/cm² 6
